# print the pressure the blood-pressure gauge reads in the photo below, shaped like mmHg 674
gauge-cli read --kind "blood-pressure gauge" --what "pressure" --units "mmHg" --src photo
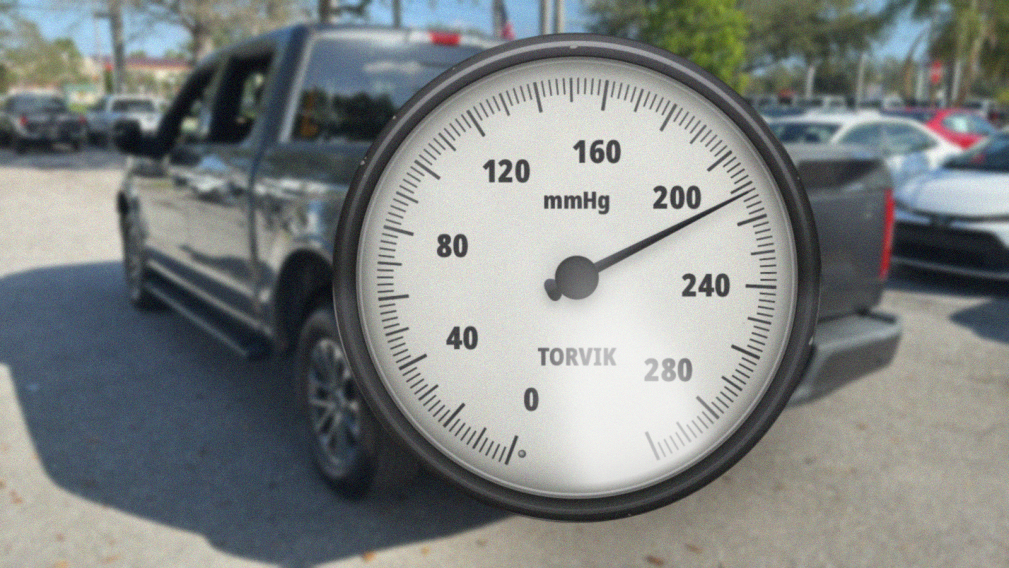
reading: mmHg 212
